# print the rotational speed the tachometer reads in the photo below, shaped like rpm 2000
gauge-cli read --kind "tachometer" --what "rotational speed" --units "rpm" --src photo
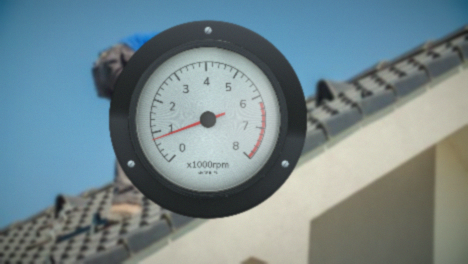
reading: rpm 800
